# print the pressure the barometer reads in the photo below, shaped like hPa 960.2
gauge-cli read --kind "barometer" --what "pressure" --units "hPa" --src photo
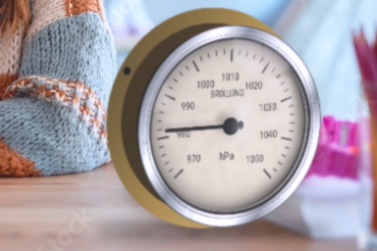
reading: hPa 982
